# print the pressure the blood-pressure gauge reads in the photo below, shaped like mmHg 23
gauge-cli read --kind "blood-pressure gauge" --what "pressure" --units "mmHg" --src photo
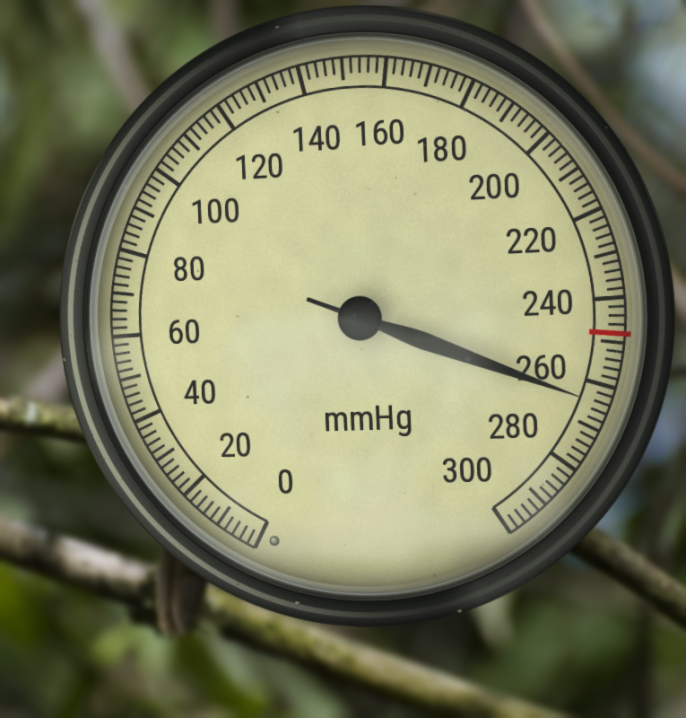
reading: mmHg 264
